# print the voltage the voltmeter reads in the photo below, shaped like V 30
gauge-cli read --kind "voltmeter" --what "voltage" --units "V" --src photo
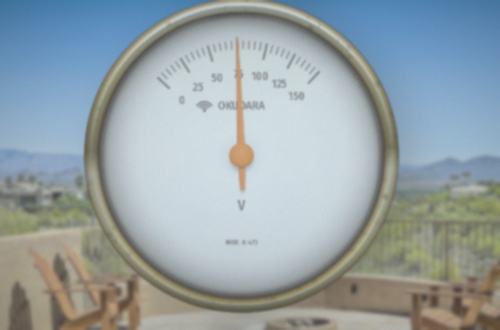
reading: V 75
